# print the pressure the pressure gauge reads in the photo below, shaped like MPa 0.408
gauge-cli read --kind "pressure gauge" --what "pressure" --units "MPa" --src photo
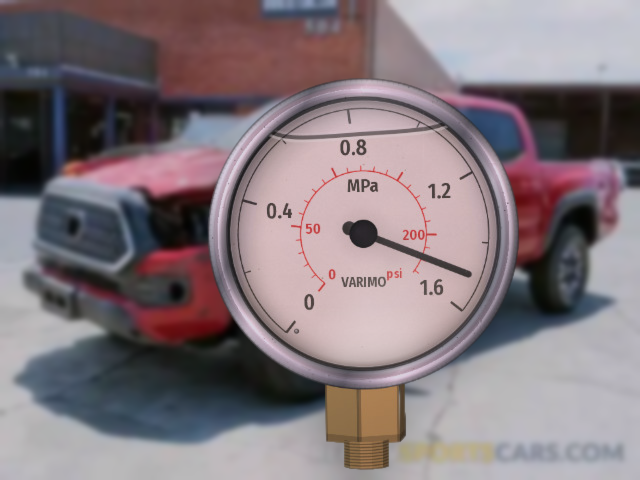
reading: MPa 1.5
